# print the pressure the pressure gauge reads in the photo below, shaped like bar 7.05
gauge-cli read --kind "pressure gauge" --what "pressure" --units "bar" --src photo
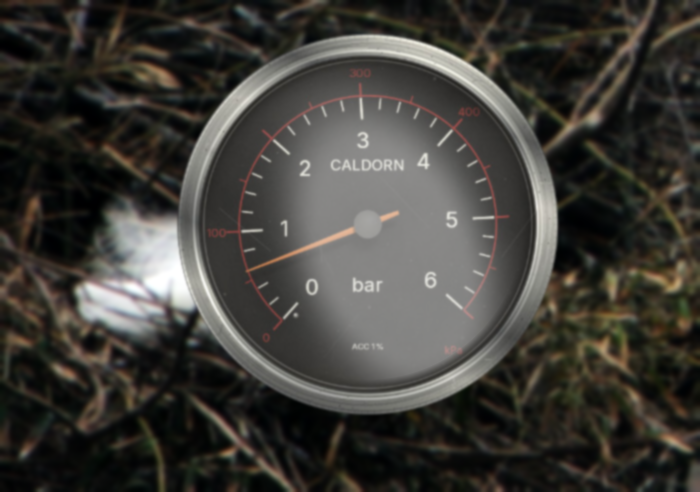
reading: bar 0.6
